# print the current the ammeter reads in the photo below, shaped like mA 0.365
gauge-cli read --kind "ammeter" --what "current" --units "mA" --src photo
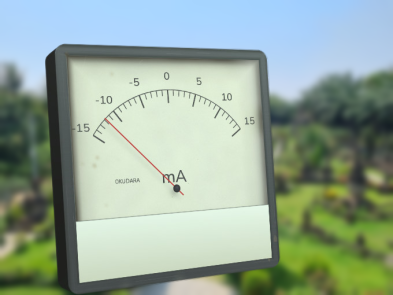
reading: mA -12
